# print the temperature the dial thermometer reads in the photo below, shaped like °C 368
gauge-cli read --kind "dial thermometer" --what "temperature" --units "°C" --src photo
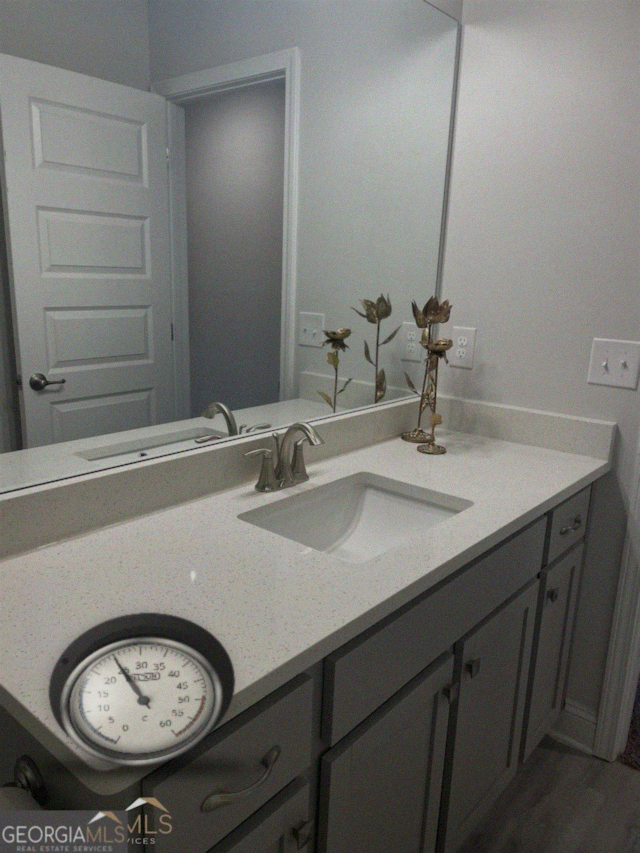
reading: °C 25
